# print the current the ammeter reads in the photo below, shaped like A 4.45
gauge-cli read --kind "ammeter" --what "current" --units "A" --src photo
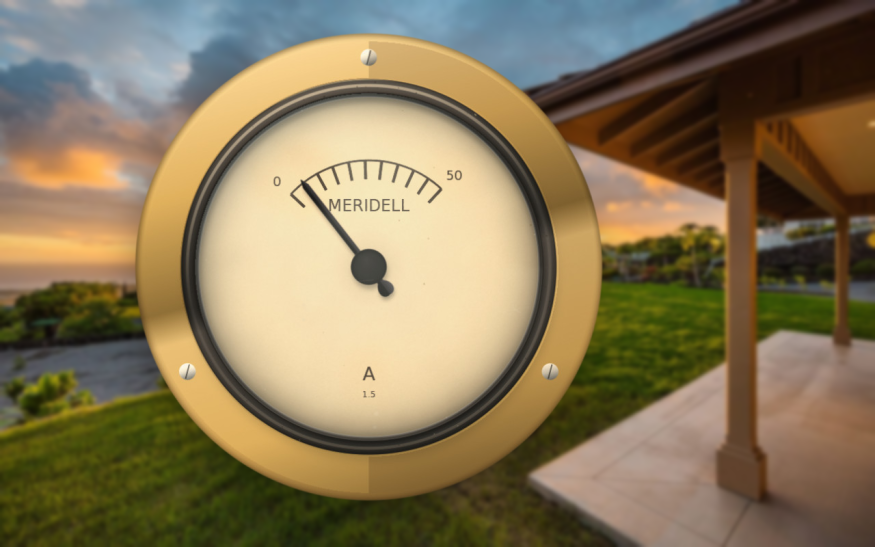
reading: A 5
